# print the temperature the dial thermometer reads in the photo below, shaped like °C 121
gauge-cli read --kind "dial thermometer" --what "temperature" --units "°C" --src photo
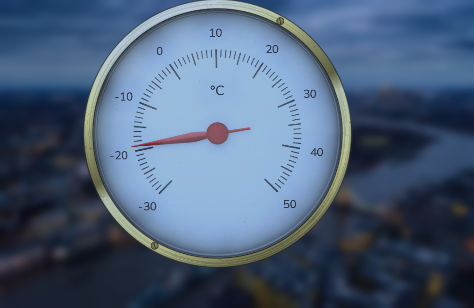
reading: °C -19
